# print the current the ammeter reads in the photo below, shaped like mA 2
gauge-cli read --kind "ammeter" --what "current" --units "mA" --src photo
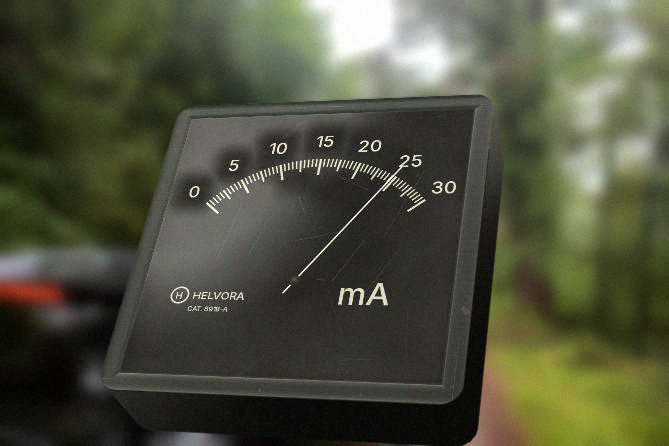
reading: mA 25
